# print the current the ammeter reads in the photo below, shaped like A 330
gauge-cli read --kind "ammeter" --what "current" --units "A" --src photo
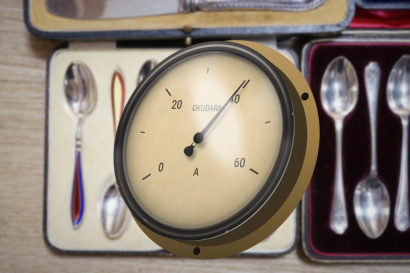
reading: A 40
